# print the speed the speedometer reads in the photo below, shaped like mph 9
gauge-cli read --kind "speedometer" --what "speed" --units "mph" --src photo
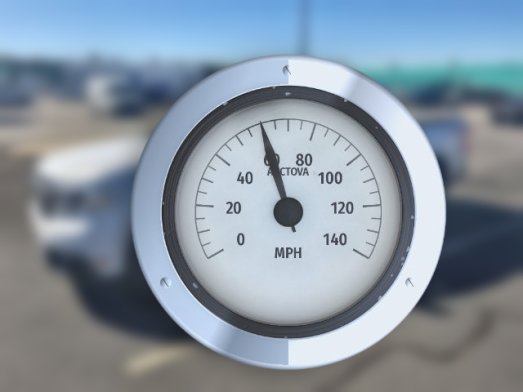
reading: mph 60
